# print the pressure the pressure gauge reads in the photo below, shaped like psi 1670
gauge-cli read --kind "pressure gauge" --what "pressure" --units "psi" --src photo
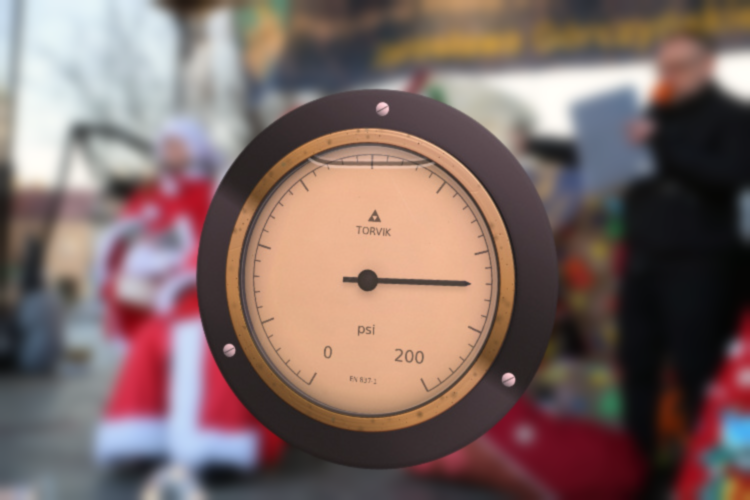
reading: psi 160
